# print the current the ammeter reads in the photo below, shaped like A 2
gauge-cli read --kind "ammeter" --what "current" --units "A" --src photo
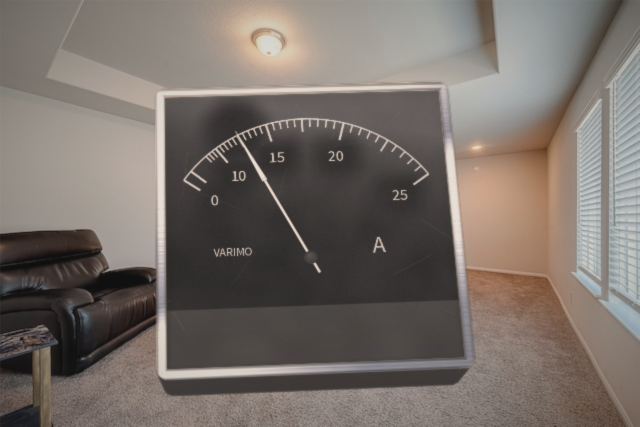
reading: A 12.5
